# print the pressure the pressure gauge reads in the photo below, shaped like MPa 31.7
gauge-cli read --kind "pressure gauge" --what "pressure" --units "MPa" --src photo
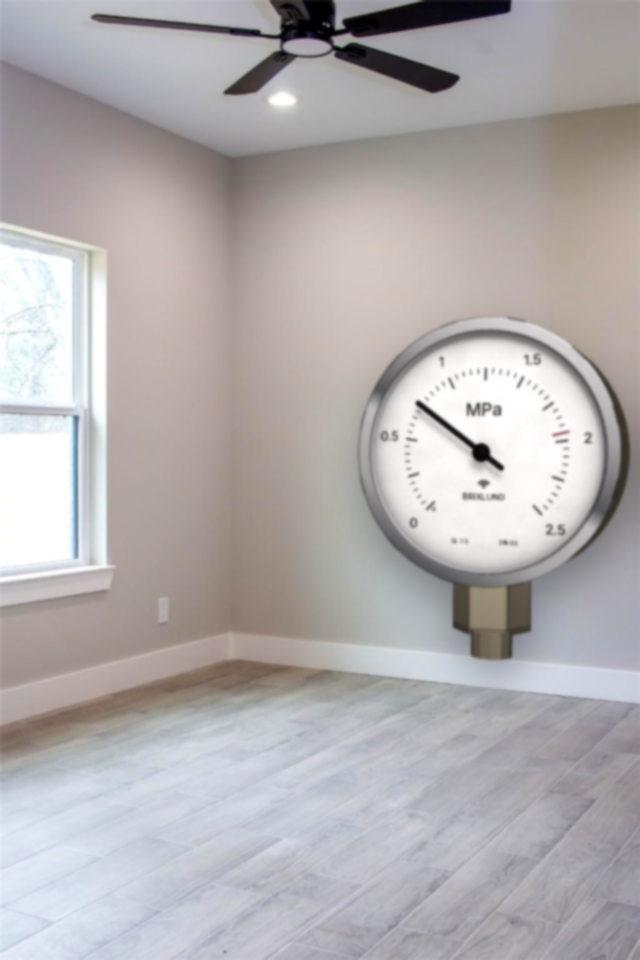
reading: MPa 0.75
